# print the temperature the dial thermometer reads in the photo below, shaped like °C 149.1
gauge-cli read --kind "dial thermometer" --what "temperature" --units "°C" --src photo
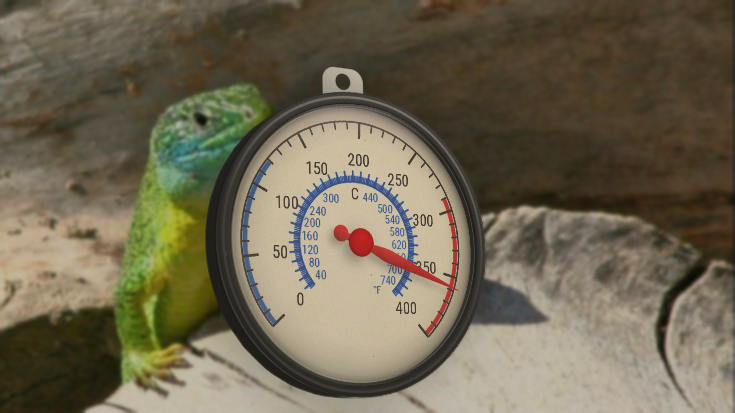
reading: °C 360
